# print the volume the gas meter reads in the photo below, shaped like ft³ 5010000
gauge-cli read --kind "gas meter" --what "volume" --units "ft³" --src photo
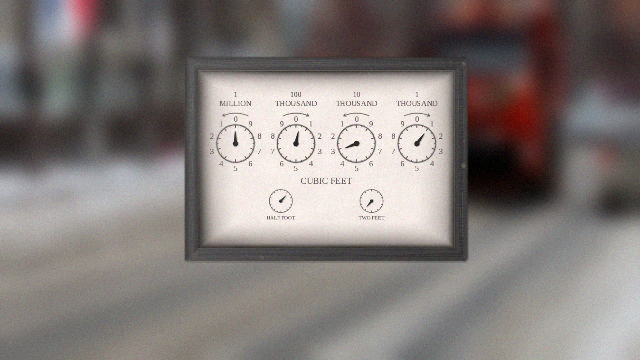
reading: ft³ 3100
